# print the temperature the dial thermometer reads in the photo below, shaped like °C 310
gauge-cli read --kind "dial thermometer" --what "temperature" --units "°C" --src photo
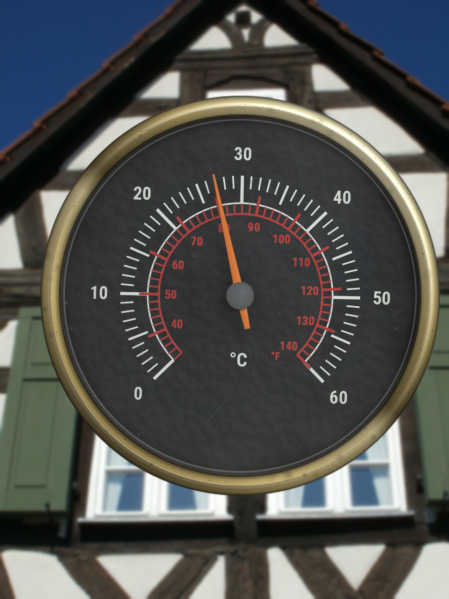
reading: °C 27
